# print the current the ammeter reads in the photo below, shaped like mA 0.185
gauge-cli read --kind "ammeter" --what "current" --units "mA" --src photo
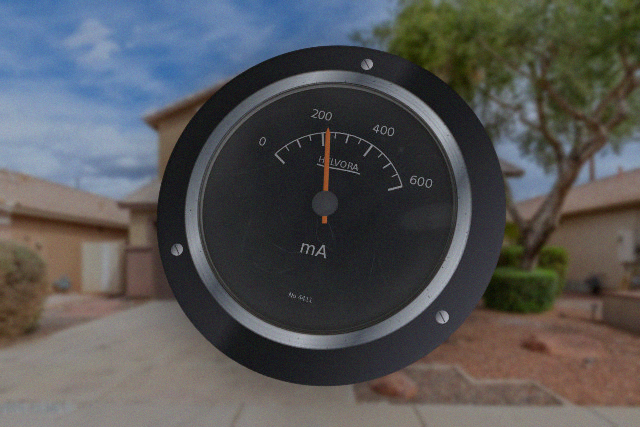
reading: mA 225
